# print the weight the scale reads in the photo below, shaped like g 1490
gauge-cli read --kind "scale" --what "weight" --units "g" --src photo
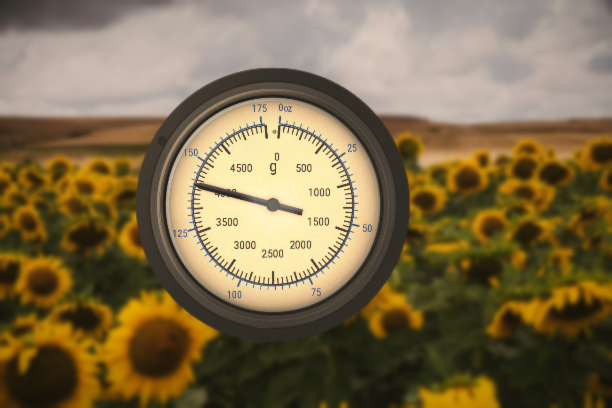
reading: g 4000
